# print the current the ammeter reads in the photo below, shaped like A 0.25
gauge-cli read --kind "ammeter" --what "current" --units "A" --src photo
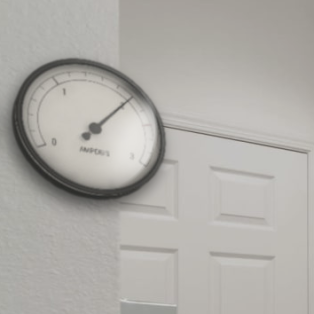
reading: A 2
